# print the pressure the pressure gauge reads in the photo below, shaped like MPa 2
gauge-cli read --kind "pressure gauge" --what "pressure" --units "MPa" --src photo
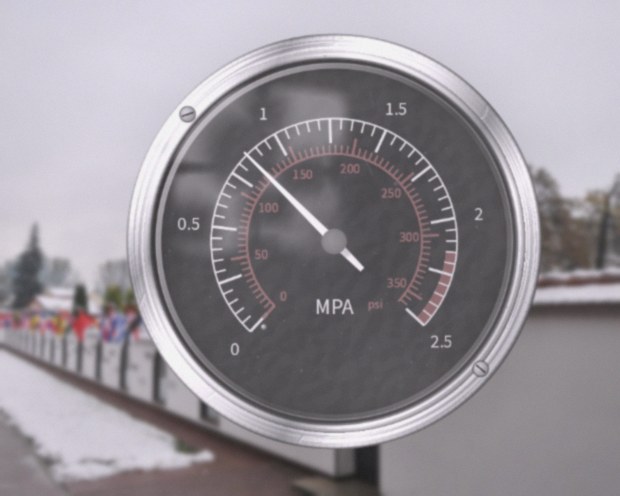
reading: MPa 0.85
